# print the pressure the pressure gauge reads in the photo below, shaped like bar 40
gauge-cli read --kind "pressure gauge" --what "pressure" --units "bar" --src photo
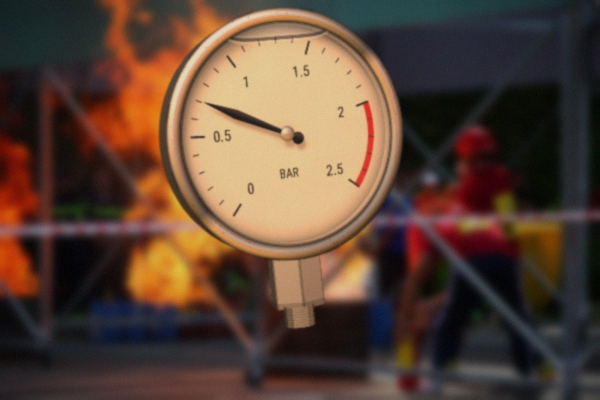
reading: bar 0.7
